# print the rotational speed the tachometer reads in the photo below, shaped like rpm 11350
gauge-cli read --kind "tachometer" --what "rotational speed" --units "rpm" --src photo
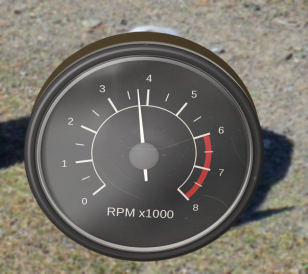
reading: rpm 3750
